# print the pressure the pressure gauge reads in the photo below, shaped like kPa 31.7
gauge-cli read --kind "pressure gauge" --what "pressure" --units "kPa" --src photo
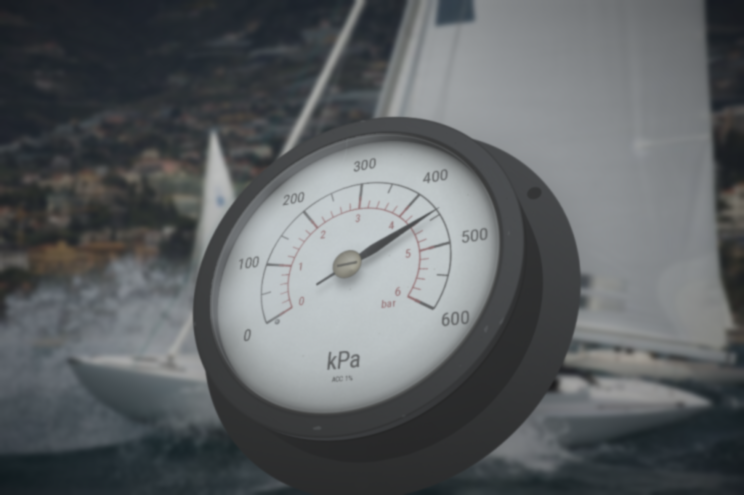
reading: kPa 450
